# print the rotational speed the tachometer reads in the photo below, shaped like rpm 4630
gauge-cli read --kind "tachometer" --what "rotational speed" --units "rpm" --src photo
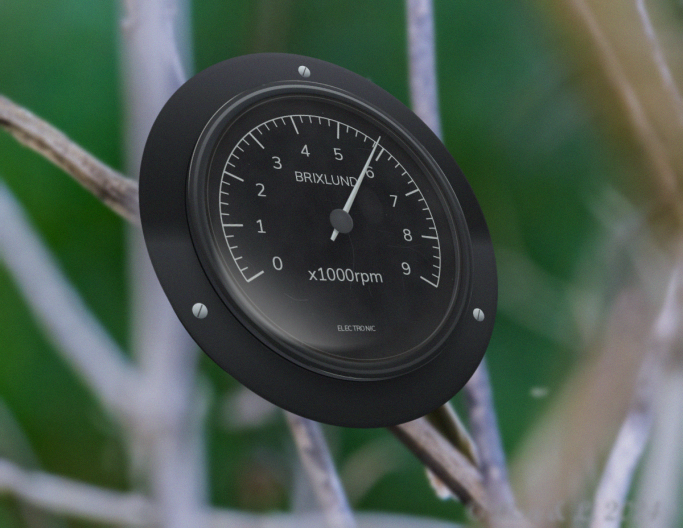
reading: rpm 5800
